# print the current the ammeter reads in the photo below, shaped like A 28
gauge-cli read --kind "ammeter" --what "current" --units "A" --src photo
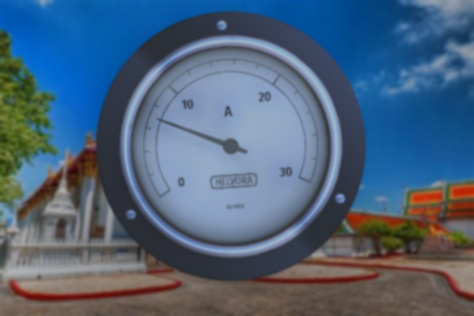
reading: A 7
